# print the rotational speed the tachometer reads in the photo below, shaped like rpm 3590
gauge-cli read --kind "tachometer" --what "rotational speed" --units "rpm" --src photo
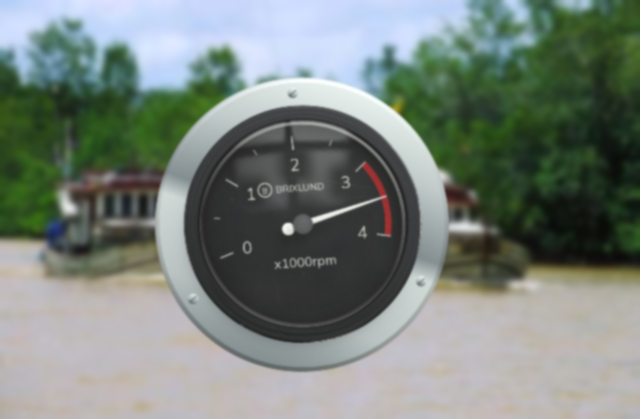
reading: rpm 3500
